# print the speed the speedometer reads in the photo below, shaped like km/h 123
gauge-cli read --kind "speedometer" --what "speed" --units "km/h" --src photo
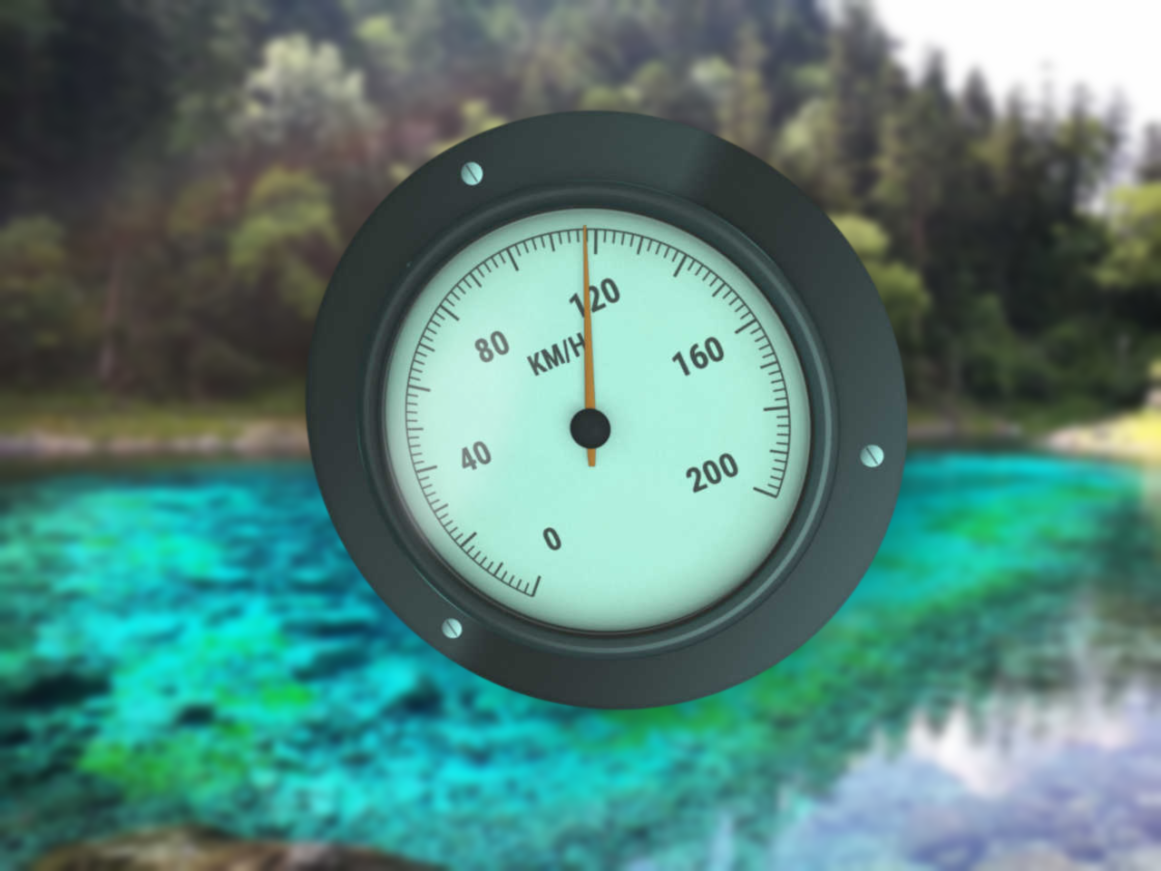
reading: km/h 118
